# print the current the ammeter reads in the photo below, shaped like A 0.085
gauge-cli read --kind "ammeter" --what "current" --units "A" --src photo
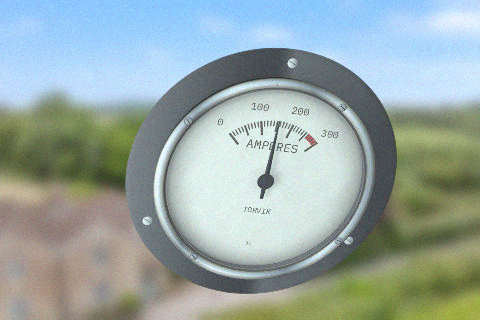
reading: A 150
